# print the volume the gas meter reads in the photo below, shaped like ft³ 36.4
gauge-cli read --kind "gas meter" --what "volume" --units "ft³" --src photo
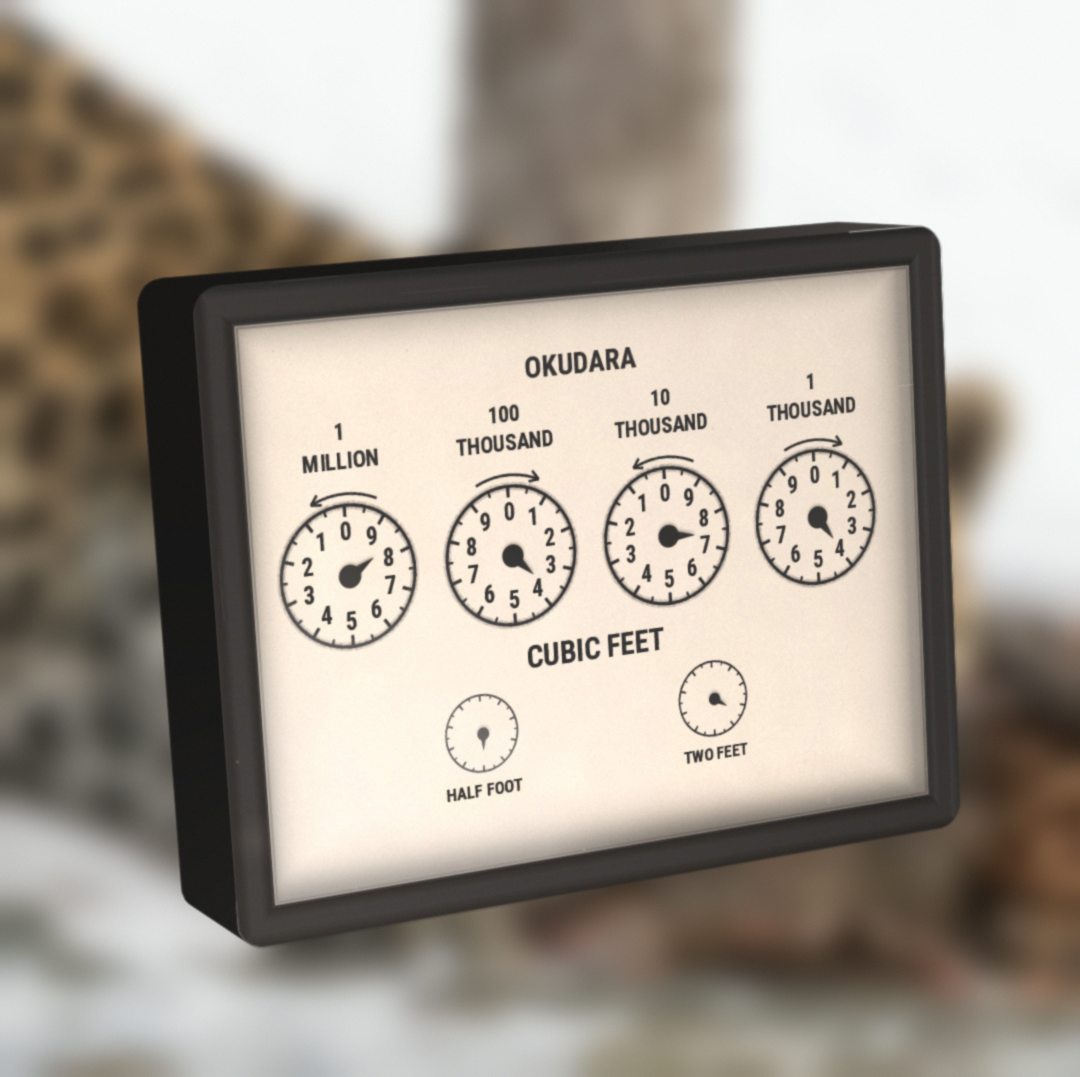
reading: ft³ 837400
